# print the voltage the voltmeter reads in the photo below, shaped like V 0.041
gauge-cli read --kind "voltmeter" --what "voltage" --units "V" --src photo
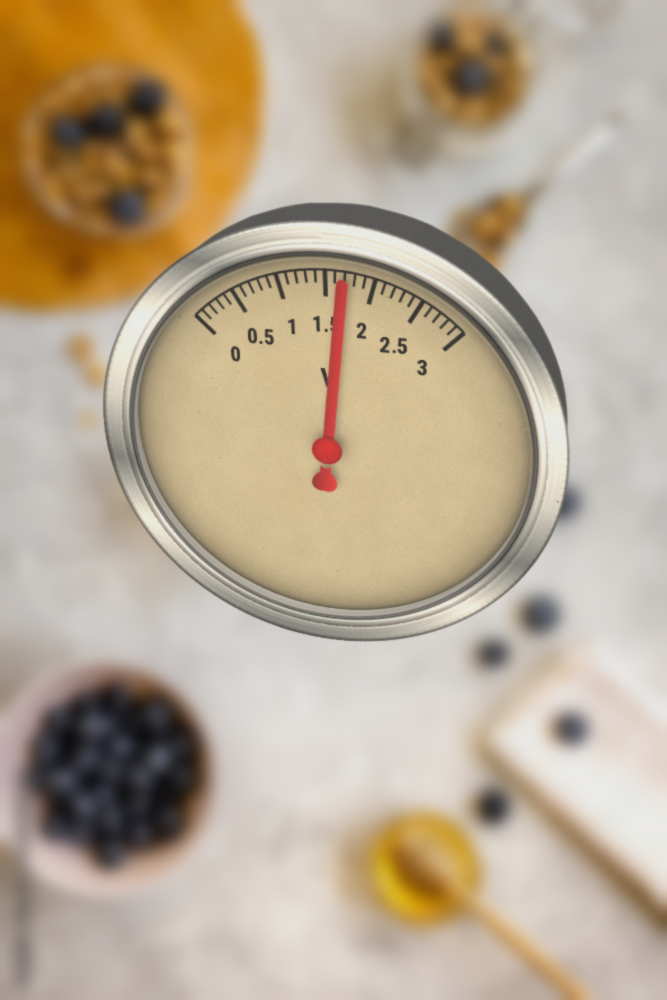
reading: V 1.7
